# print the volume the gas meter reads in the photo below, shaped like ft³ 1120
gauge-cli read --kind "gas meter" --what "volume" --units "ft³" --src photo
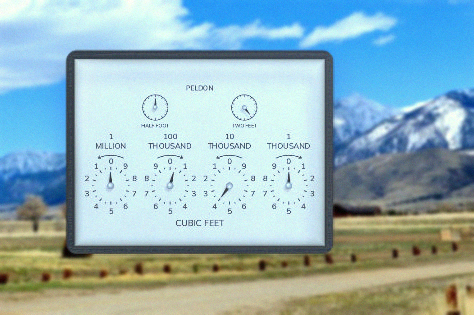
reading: ft³ 4000
